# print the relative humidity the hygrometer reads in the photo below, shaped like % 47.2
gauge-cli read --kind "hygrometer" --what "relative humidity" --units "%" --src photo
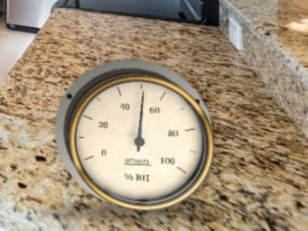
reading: % 50
